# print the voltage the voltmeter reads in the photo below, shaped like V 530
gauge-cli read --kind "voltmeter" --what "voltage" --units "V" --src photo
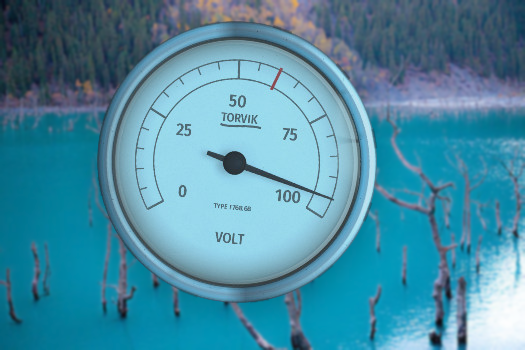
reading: V 95
